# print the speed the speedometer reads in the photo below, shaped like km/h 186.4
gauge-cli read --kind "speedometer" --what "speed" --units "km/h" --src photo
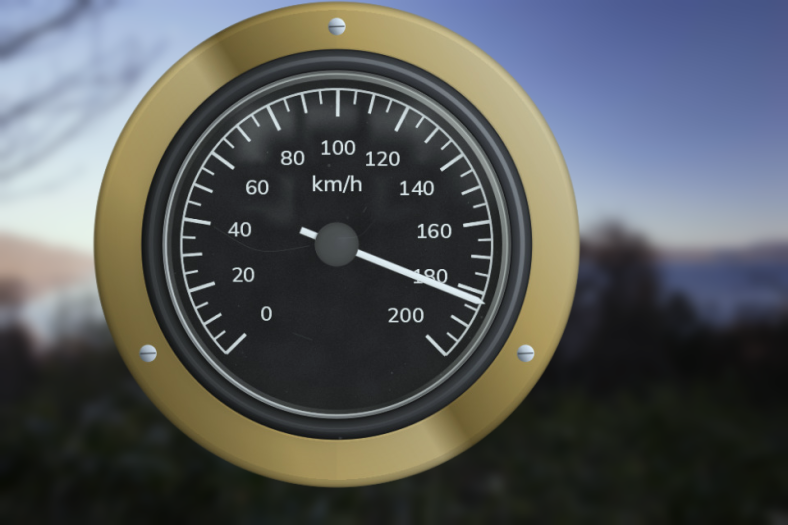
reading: km/h 182.5
